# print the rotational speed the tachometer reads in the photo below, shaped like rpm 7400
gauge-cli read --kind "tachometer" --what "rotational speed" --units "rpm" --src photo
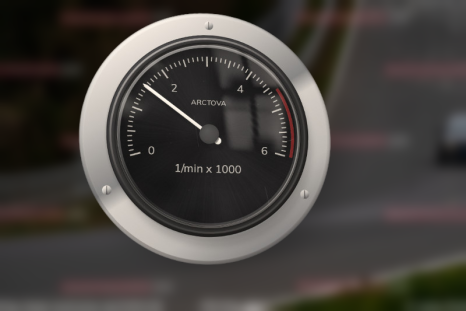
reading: rpm 1500
